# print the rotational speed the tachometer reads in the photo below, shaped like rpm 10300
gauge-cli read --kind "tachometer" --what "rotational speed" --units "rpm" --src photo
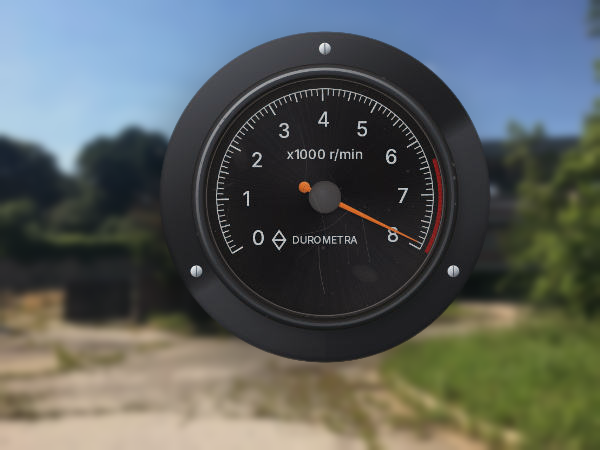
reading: rpm 7900
